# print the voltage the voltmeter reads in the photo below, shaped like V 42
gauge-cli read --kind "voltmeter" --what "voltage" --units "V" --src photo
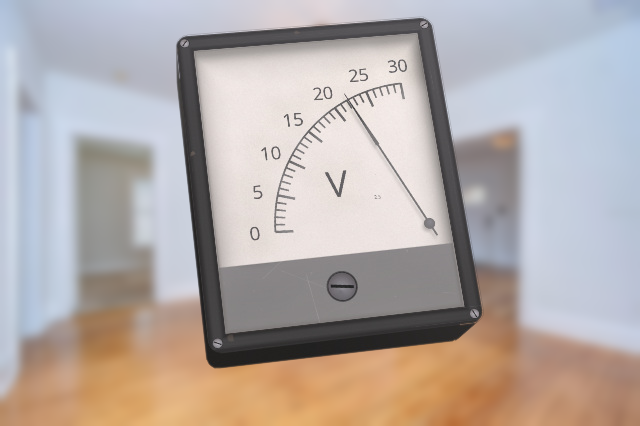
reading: V 22
